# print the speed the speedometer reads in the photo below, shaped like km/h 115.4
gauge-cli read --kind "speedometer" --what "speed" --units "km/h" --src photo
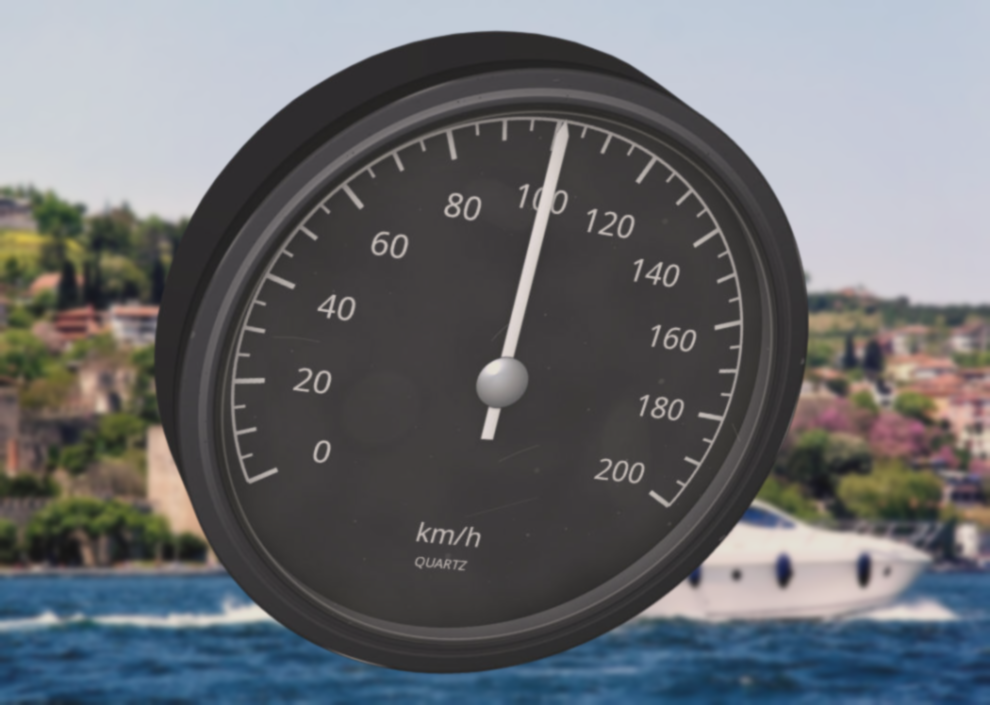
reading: km/h 100
